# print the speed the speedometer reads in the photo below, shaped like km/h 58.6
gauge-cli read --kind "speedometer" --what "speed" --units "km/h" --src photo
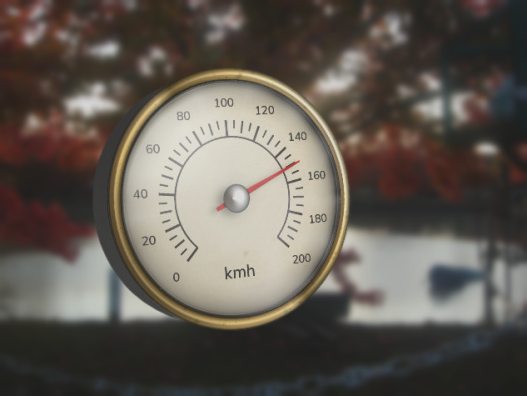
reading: km/h 150
